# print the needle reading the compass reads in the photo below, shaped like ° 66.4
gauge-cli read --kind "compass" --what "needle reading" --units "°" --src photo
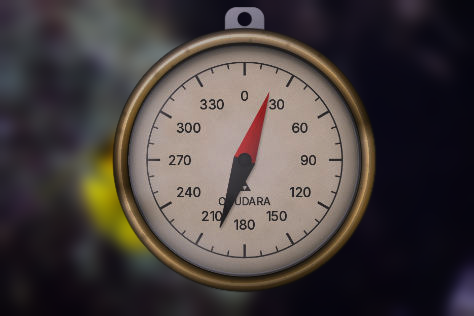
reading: ° 20
